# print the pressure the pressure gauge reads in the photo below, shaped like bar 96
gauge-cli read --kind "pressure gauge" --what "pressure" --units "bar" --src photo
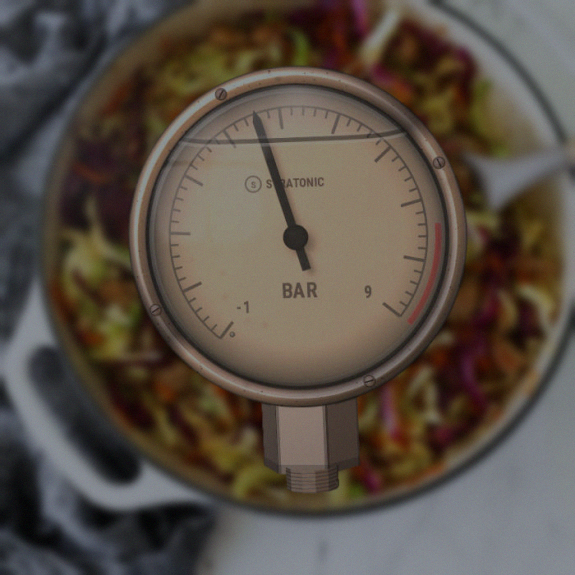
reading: bar 3.6
